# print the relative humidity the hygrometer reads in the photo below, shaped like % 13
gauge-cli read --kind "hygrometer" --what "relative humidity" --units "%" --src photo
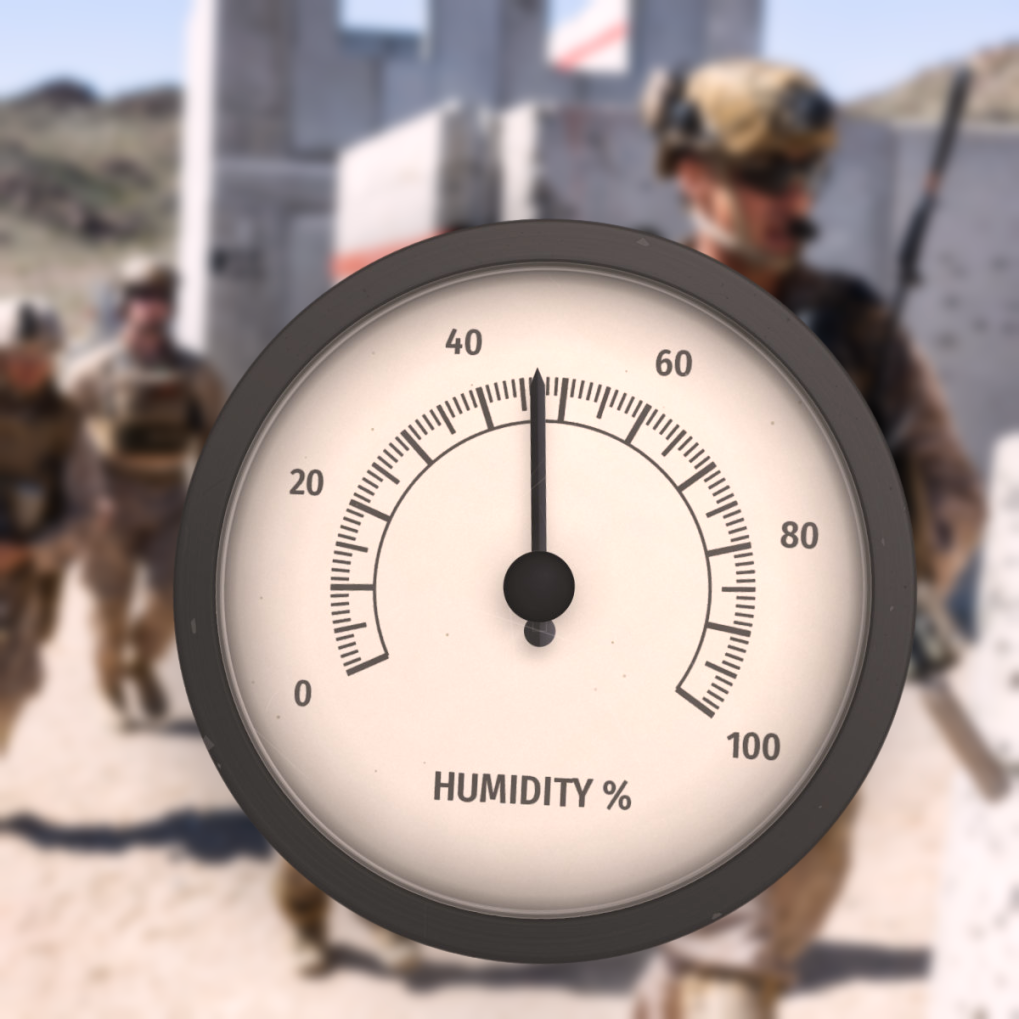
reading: % 47
